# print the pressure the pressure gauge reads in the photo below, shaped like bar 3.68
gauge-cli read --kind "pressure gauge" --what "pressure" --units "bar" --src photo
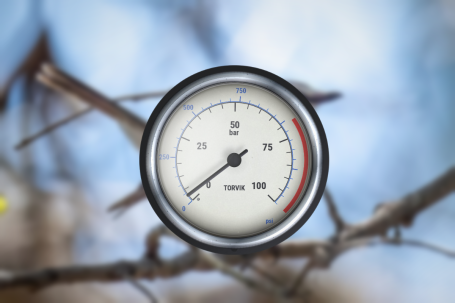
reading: bar 2.5
